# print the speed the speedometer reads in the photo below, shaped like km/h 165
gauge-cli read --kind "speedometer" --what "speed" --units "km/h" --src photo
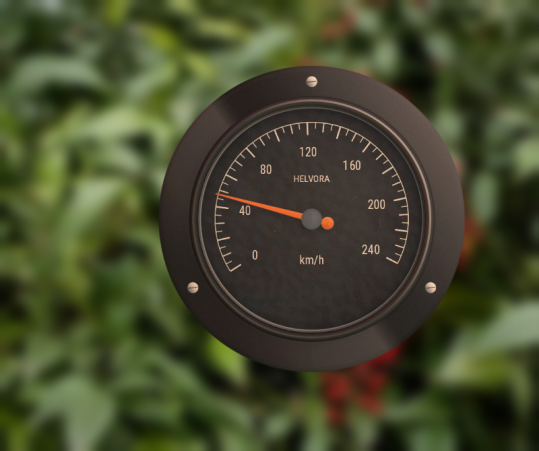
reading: km/h 47.5
